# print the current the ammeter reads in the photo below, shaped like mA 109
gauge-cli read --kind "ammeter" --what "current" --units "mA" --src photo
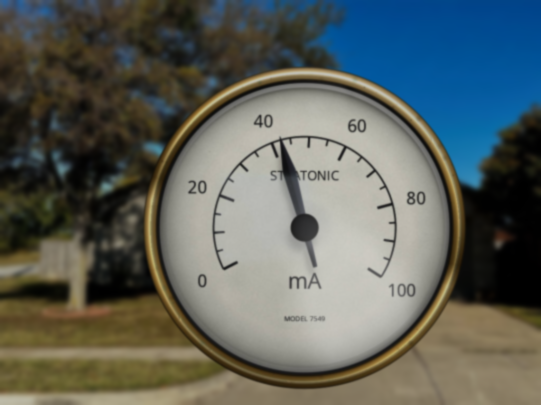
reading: mA 42.5
